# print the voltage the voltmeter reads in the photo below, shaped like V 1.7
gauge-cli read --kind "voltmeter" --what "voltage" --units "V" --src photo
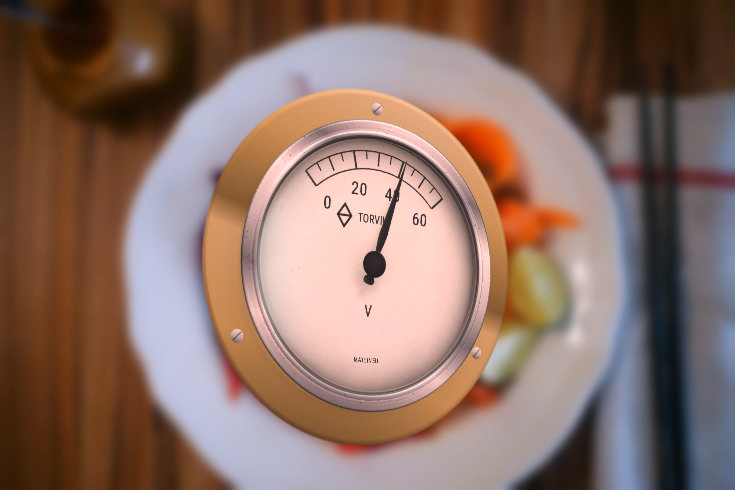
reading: V 40
